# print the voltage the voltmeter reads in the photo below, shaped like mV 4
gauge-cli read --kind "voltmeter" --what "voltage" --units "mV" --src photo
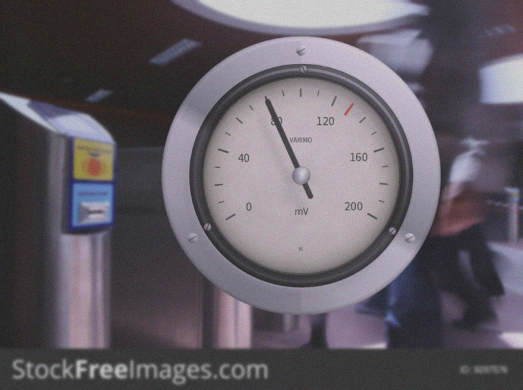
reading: mV 80
